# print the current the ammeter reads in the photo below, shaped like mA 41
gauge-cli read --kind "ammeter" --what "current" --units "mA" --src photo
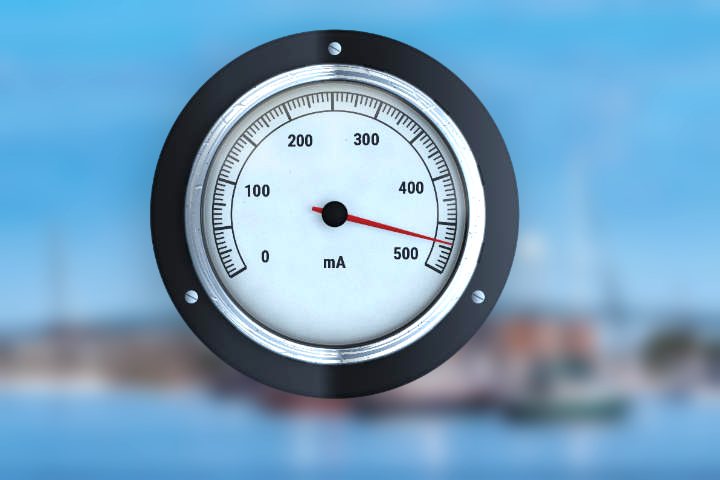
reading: mA 470
